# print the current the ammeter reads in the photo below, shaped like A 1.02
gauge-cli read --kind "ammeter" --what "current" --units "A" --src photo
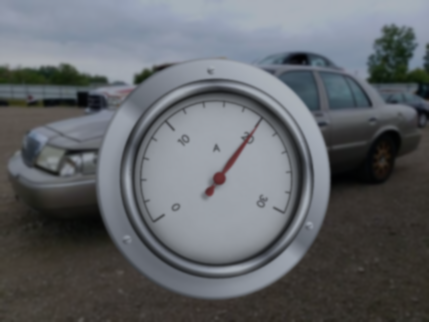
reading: A 20
